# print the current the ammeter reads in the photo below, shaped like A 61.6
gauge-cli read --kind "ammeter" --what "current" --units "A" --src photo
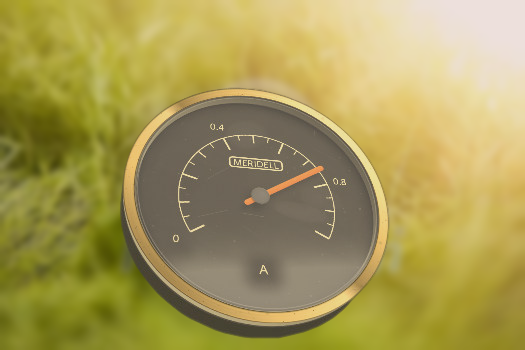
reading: A 0.75
